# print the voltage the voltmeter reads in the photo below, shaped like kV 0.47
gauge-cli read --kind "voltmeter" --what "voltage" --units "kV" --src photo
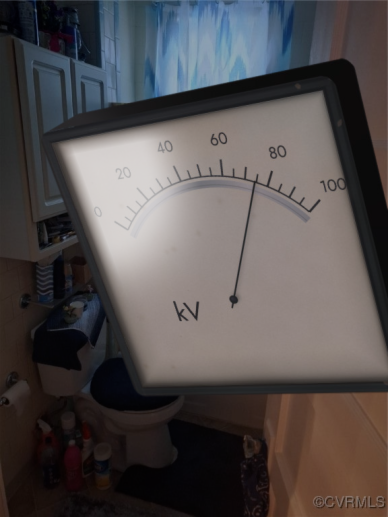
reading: kV 75
